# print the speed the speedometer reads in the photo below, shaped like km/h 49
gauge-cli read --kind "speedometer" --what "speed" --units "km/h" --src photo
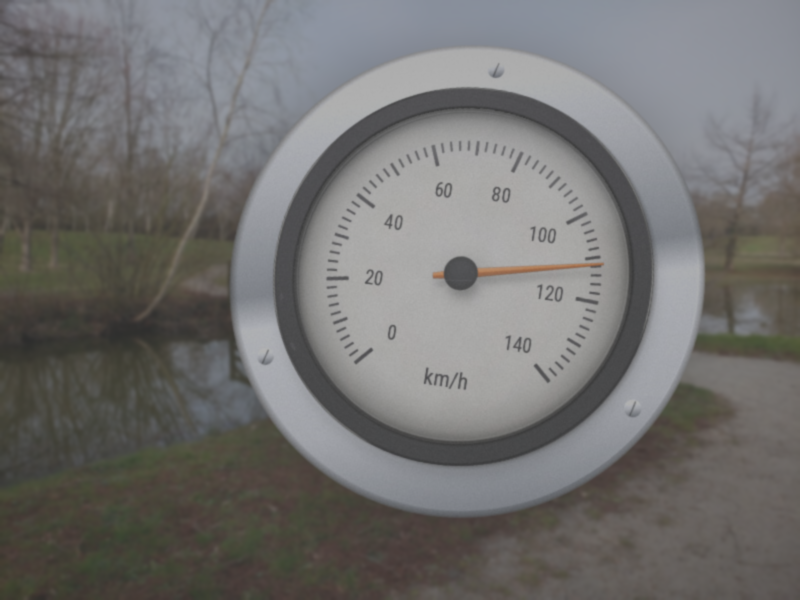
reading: km/h 112
